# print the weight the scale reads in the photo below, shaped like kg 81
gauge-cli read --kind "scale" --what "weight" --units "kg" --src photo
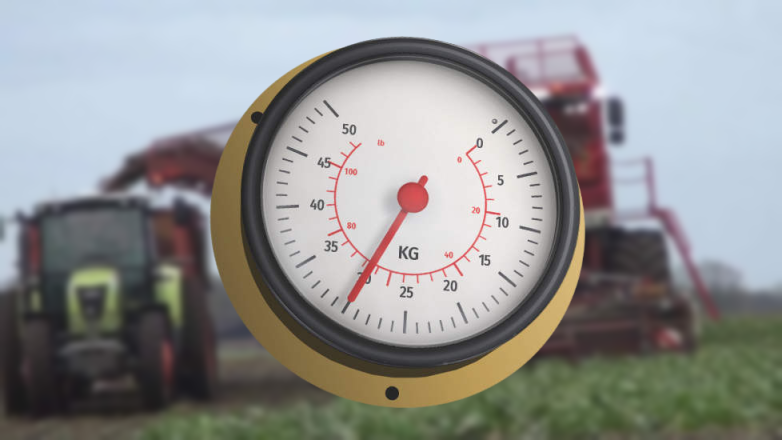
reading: kg 30
